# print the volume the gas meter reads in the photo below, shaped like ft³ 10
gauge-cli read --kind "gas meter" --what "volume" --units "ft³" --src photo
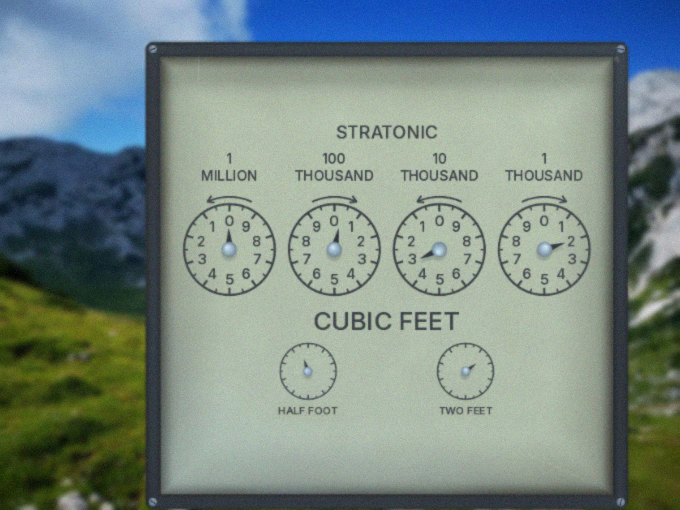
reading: ft³ 3200
